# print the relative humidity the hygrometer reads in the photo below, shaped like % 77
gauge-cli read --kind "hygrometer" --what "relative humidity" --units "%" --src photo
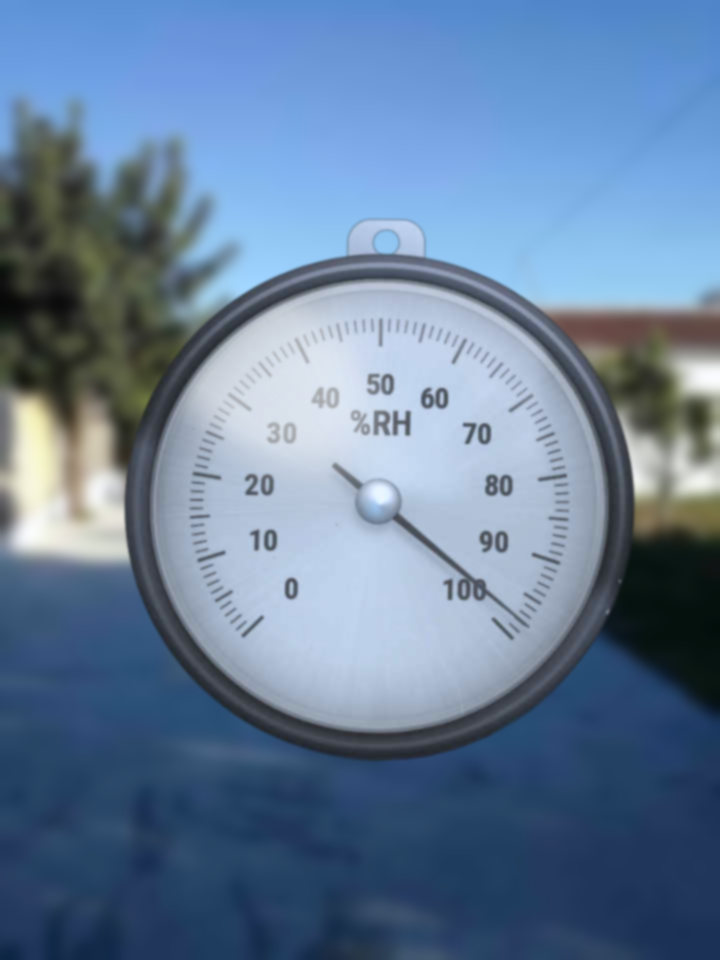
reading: % 98
